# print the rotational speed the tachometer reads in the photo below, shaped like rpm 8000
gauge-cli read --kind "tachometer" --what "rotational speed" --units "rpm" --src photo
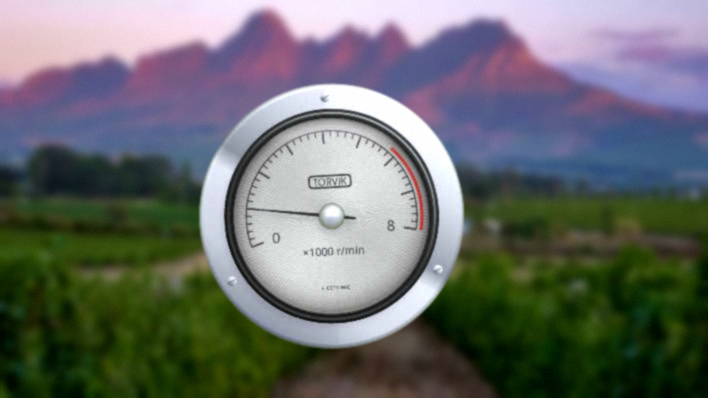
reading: rpm 1000
